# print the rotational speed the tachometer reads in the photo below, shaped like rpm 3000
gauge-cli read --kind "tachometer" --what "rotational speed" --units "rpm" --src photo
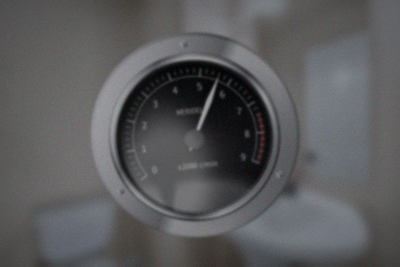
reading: rpm 5600
